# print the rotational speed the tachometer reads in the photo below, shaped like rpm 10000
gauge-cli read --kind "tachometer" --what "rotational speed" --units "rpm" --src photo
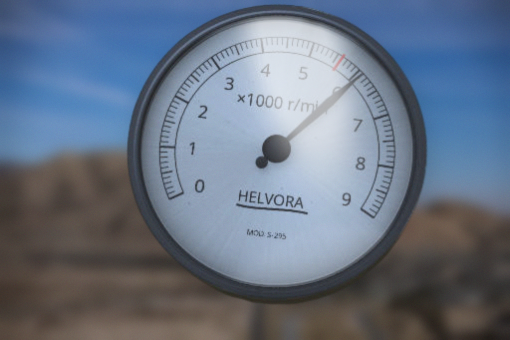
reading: rpm 6100
